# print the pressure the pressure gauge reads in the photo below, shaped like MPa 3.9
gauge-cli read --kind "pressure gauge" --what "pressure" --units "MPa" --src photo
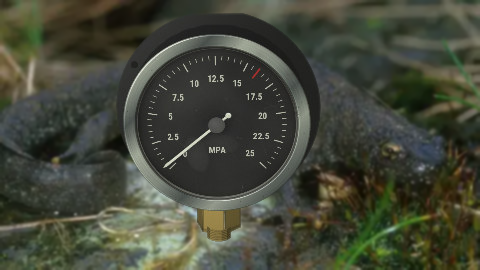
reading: MPa 0.5
